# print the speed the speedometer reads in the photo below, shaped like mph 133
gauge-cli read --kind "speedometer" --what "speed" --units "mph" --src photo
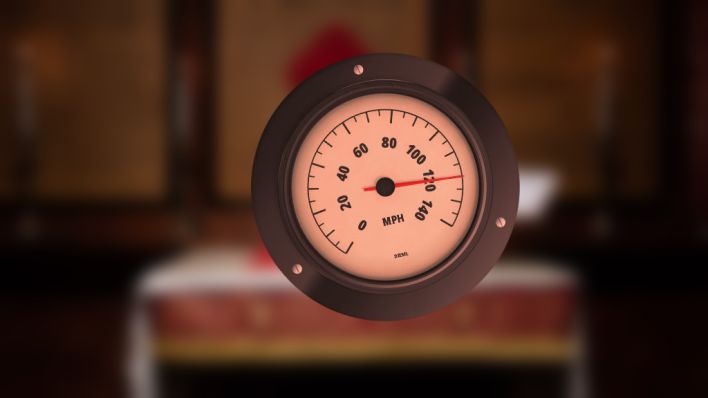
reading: mph 120
